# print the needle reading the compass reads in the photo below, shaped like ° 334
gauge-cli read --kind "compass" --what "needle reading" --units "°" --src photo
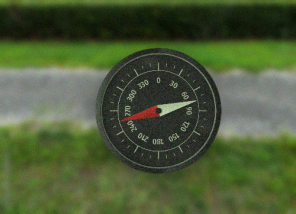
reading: ° 255
